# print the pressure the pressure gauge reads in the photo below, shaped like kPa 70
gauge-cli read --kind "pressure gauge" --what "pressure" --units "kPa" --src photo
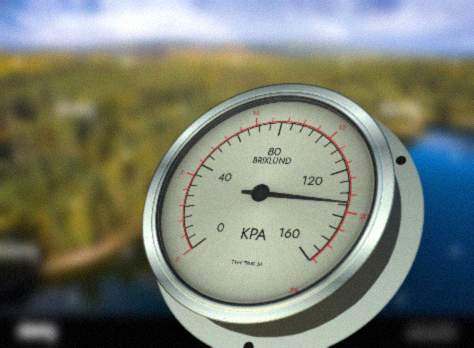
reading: kPa 135
